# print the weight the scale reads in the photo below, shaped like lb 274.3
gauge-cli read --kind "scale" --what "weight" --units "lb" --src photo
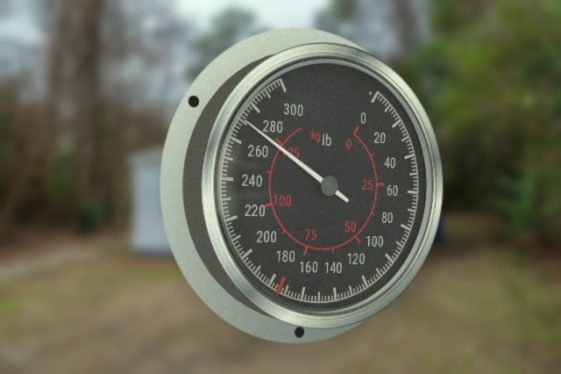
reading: lb 270
